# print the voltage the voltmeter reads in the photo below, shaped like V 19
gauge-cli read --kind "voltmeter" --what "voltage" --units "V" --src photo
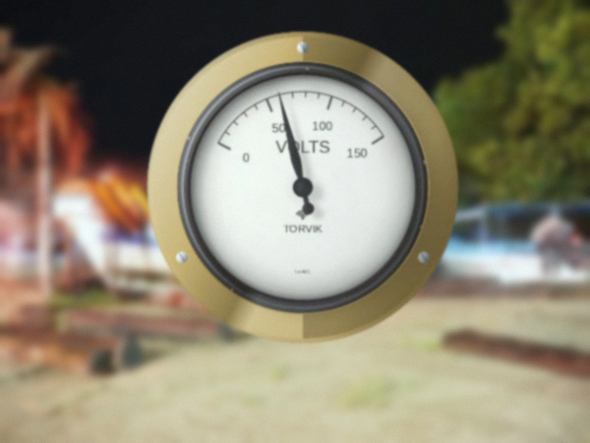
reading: V 60
